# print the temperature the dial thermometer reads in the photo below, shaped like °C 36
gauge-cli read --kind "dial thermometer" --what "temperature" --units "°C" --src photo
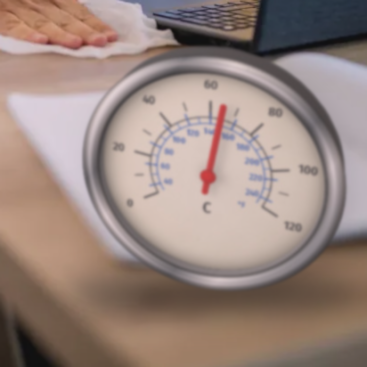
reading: °C 65
